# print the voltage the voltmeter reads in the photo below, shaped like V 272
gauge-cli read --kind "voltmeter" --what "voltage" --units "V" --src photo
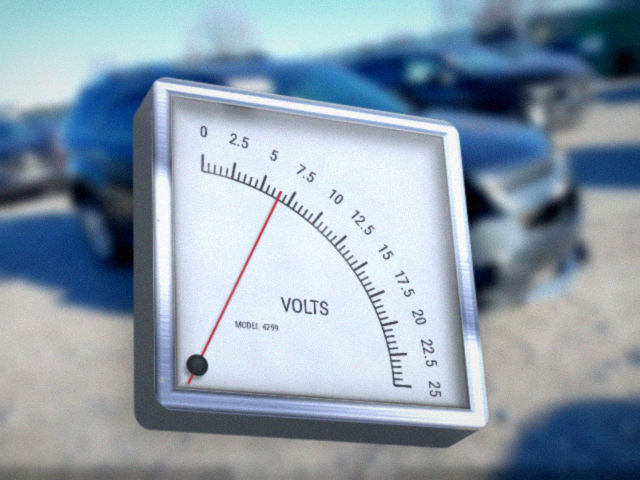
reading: V 6.5
